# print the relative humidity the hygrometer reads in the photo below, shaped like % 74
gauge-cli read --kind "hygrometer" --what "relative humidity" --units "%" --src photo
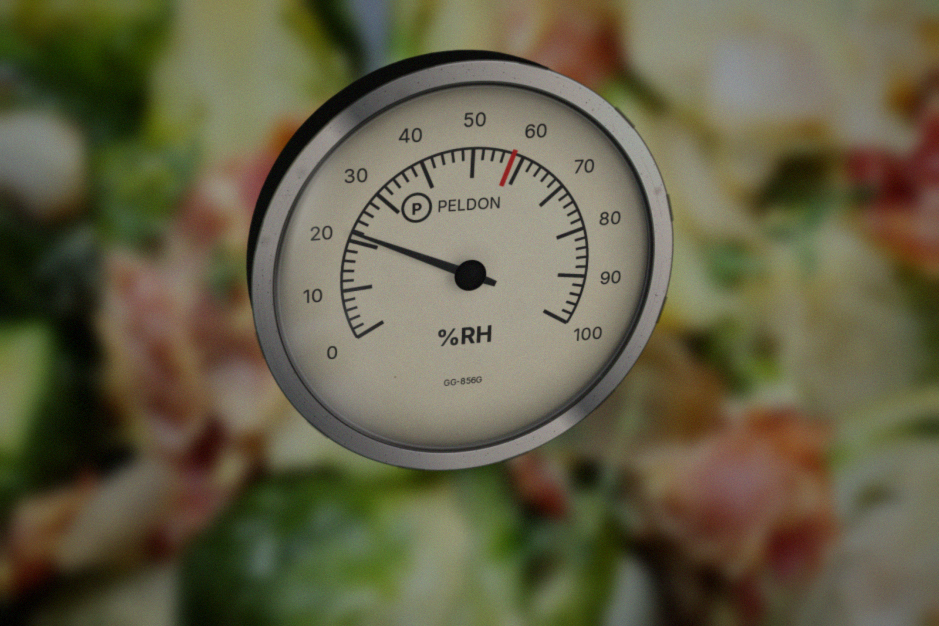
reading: % 22
